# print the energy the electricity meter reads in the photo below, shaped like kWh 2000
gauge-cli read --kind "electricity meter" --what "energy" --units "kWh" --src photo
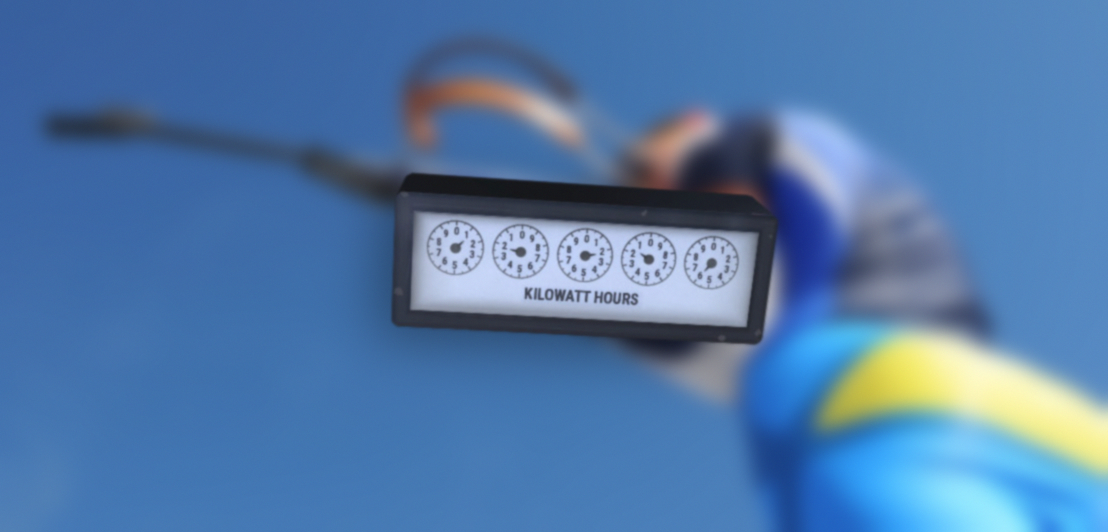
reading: kWh 12216
